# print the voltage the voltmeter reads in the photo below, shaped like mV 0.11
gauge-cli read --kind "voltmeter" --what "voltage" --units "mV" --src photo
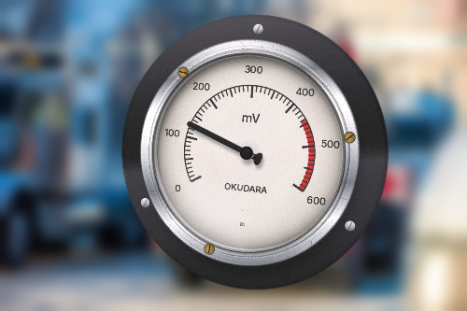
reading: mV 130
